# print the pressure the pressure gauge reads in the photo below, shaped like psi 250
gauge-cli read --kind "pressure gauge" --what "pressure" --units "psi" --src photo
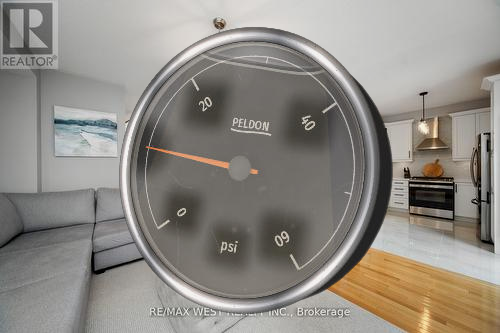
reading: psi 10
